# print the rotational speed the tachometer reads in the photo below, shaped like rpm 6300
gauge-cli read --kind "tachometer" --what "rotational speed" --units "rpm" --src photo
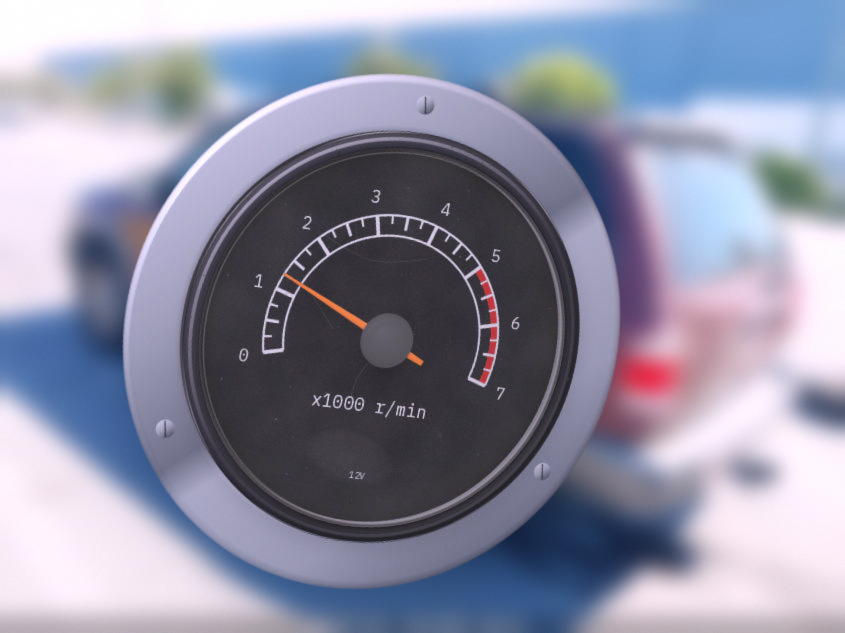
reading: rpm 1250
